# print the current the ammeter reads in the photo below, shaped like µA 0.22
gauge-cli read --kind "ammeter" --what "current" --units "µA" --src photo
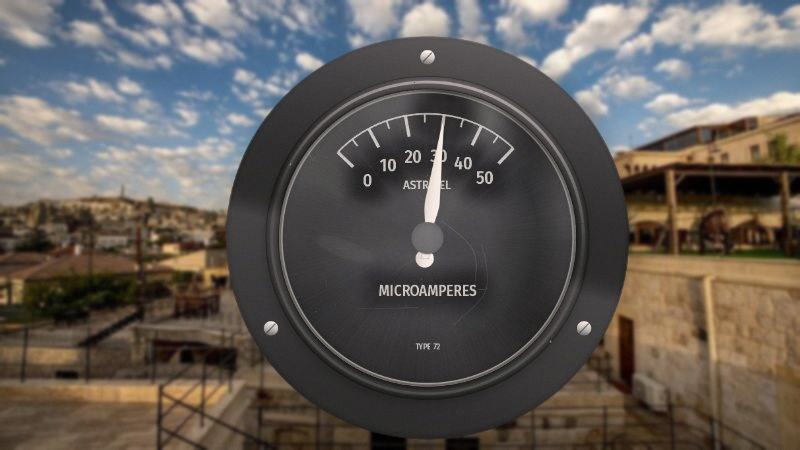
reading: µA 30
